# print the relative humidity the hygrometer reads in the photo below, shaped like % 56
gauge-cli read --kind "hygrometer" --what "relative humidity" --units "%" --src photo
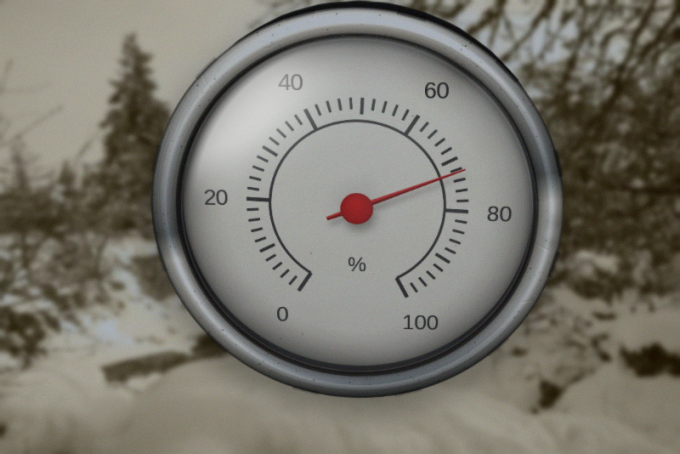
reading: % 72
